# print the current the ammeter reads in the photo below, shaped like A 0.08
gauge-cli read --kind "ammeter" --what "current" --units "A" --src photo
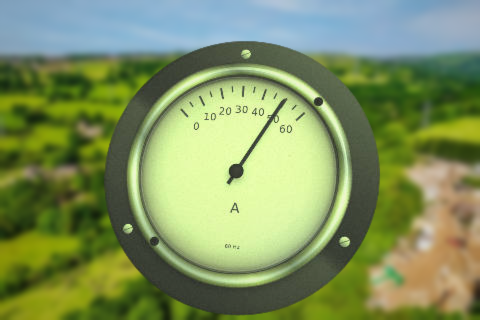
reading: A 50
